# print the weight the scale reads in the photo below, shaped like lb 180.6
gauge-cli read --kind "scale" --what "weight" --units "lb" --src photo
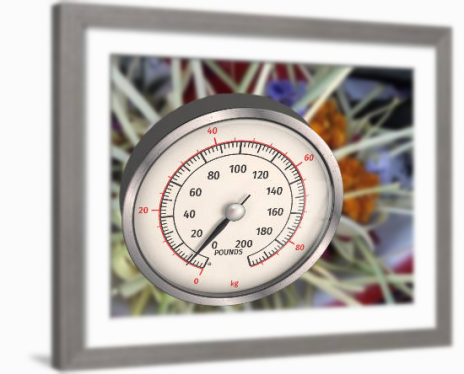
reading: lb 10
